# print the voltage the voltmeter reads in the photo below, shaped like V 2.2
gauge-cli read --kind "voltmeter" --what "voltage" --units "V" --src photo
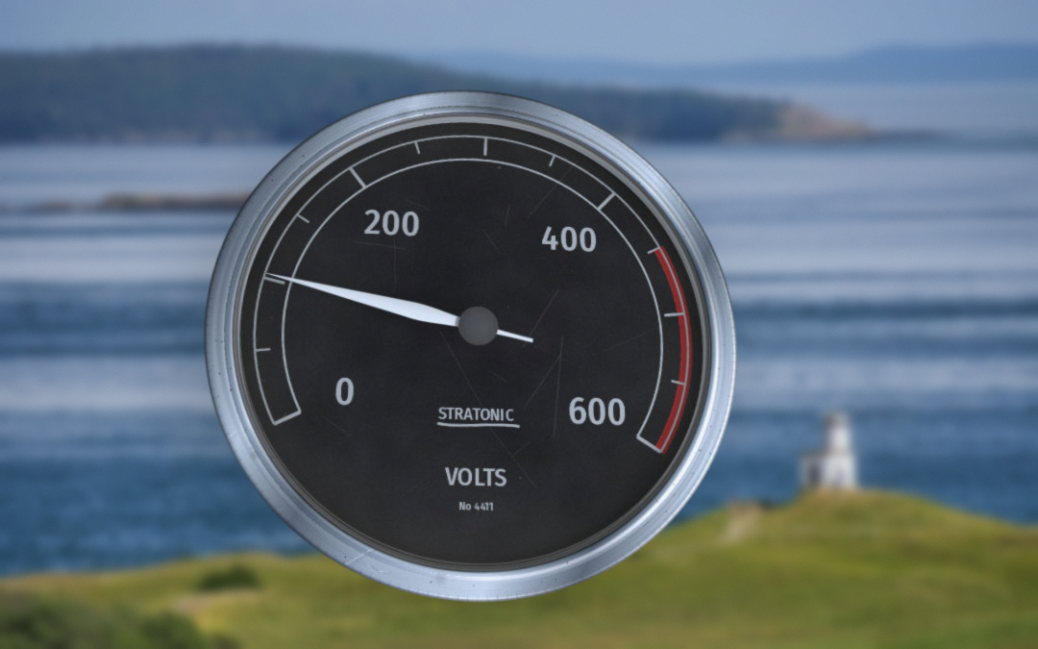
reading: V 100
